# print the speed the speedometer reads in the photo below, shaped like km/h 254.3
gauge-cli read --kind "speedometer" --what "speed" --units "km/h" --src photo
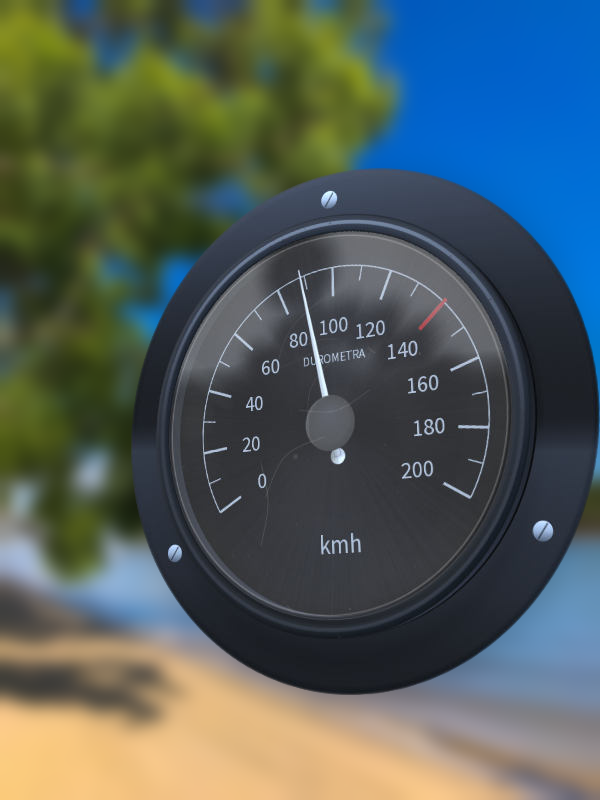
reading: km/h 90
